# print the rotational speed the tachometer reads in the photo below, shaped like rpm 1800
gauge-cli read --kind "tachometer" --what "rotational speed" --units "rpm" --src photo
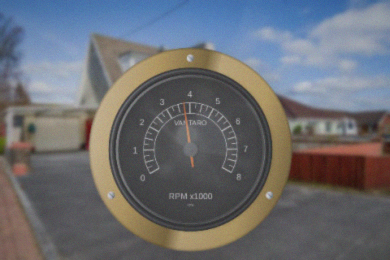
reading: rpm 3750
